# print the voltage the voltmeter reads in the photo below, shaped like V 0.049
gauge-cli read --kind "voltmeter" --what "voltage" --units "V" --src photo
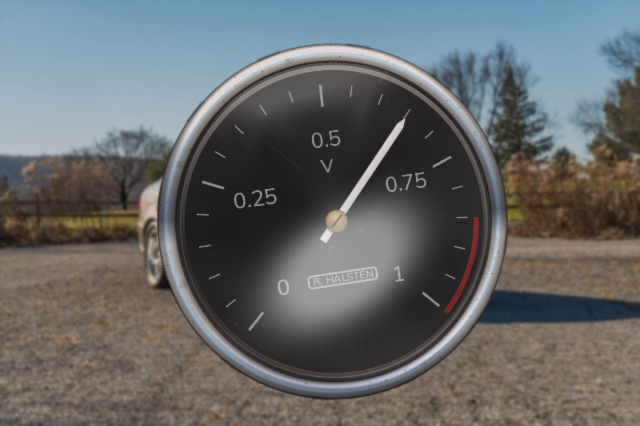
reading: V 0.65
